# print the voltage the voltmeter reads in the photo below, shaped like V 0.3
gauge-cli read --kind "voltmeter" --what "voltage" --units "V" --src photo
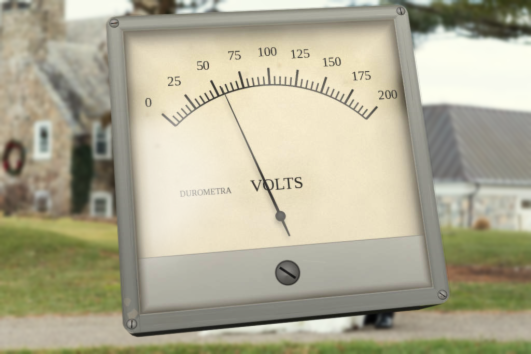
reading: V 55
